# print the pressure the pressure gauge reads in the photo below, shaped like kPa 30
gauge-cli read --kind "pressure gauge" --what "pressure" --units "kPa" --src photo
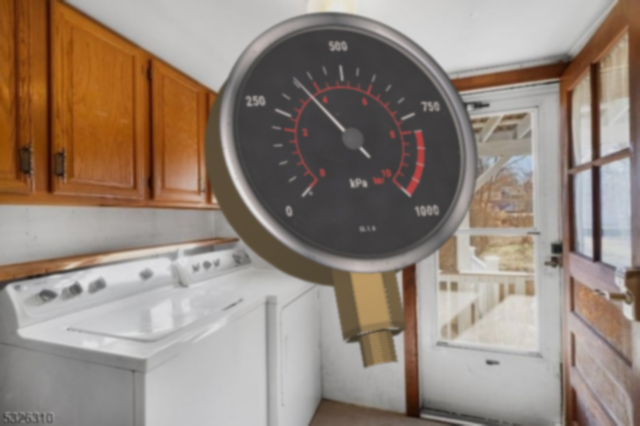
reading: kPa 350
